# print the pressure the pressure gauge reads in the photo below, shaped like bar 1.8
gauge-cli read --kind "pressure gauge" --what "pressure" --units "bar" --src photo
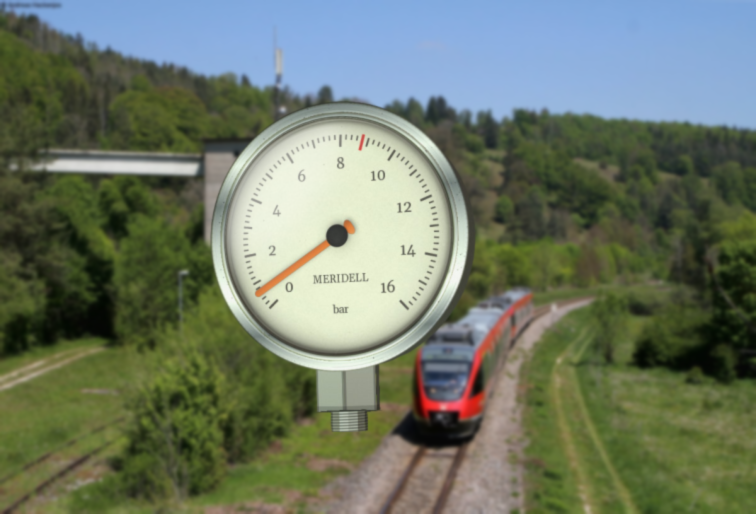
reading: bar 0.6
